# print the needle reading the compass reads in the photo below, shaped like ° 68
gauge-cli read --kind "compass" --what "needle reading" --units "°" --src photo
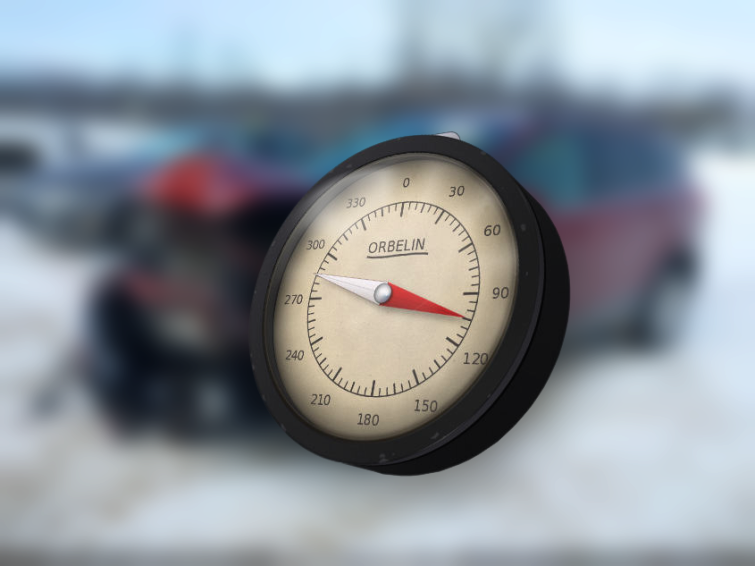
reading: ° 105
